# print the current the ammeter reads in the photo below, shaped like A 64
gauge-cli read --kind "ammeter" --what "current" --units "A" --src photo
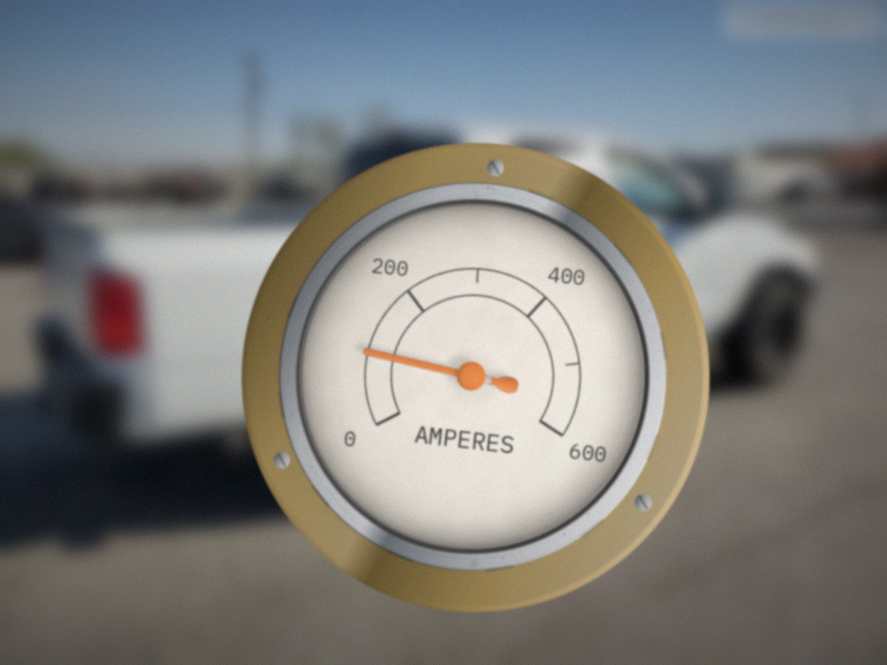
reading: A 100
